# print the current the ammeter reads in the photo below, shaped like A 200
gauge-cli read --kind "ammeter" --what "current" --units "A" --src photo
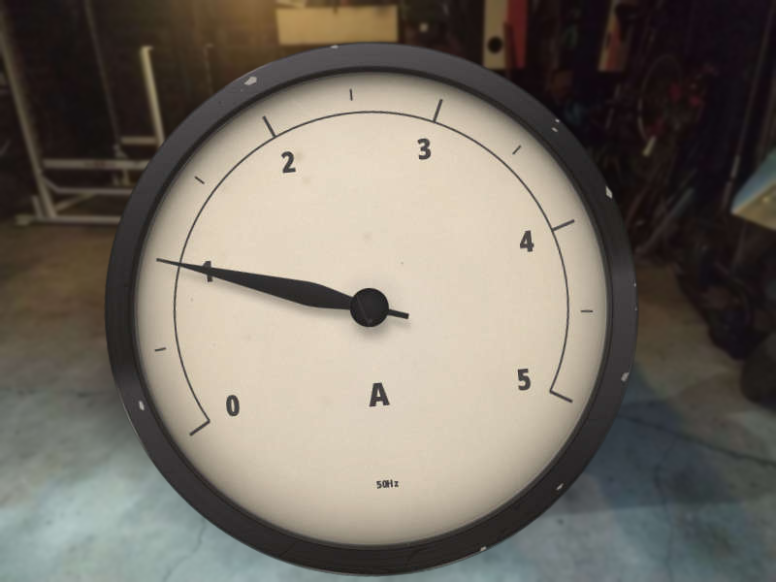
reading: A 1
